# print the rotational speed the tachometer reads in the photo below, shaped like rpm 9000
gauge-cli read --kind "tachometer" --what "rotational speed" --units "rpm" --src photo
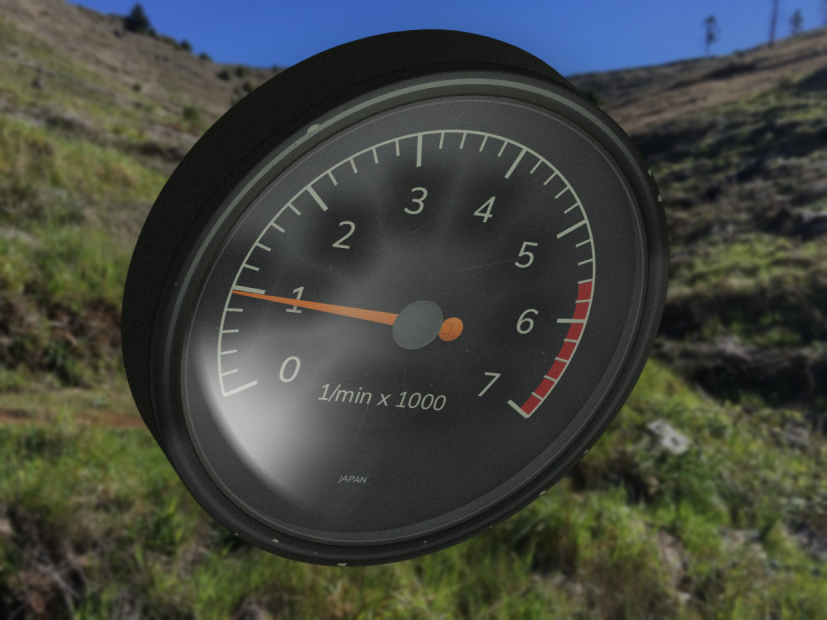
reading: rpm 1000
